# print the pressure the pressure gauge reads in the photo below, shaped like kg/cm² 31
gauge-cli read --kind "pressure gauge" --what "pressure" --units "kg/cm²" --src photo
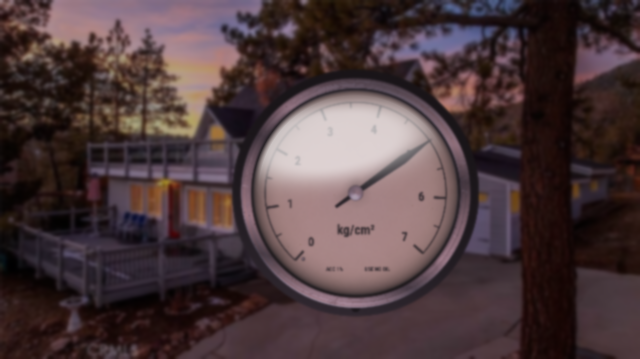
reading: kg/cm² 5
